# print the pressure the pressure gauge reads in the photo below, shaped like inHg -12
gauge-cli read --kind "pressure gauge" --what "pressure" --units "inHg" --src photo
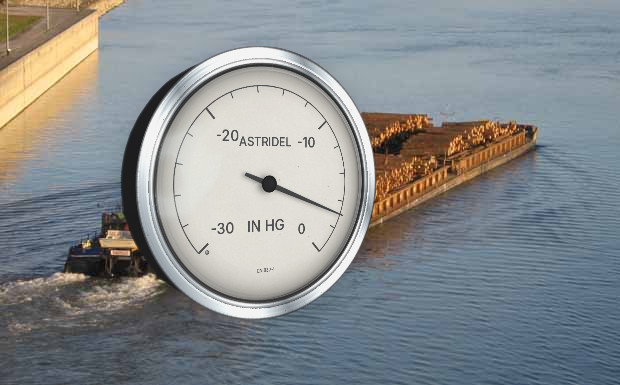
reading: inHg -3
